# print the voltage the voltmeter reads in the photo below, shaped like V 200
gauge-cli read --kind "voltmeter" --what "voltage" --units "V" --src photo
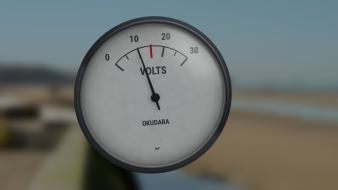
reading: V 10
